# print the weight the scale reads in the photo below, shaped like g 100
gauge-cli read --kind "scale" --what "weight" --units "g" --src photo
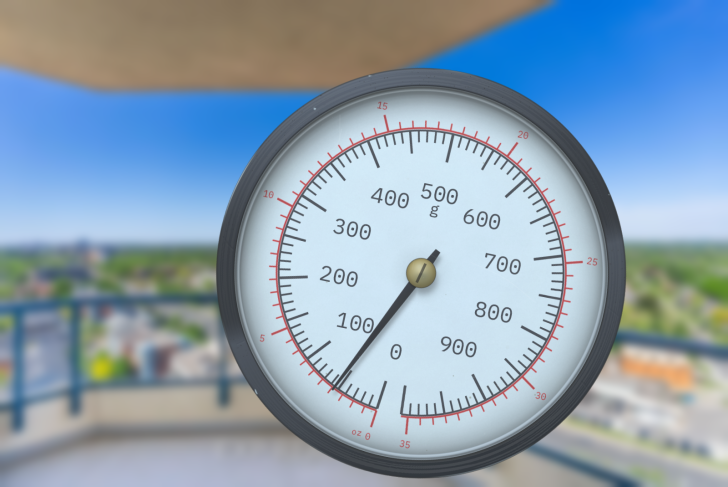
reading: g 55
